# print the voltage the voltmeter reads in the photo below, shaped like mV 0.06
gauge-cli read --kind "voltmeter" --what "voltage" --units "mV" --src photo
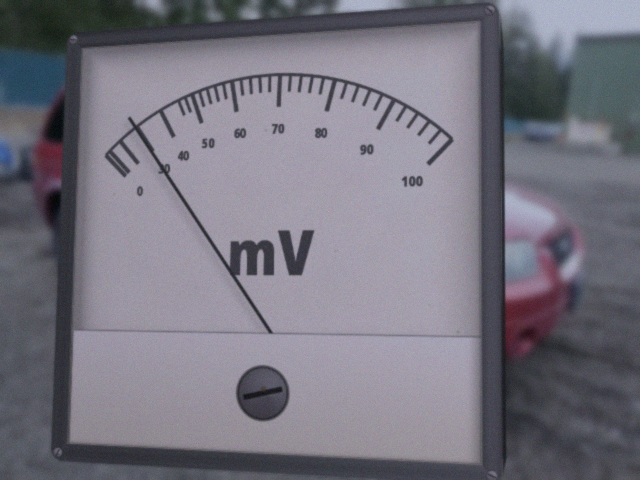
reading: mV 30
